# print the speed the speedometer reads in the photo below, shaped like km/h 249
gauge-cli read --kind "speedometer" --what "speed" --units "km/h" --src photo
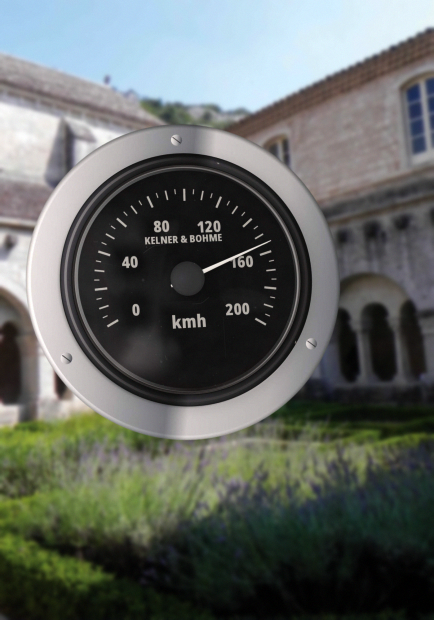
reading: km/h 155
